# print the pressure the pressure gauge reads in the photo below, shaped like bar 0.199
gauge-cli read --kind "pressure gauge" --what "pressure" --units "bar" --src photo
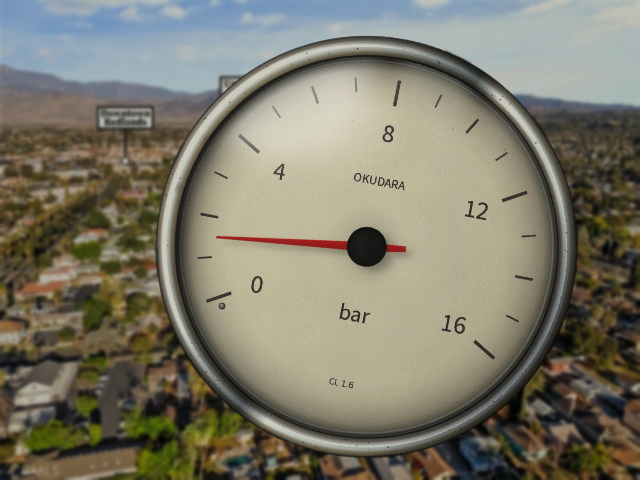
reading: bar 1.5
